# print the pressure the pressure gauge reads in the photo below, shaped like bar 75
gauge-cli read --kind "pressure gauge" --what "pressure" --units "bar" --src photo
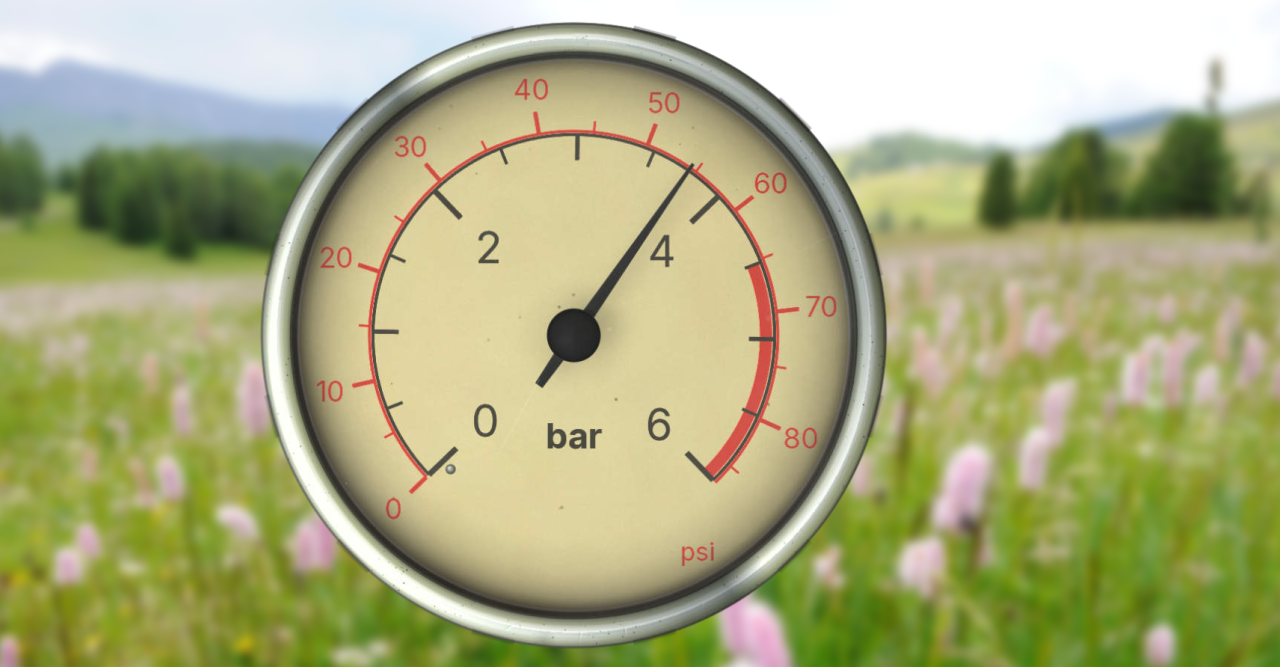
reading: bar 3.75
